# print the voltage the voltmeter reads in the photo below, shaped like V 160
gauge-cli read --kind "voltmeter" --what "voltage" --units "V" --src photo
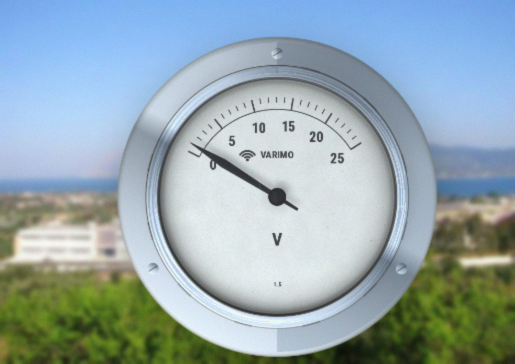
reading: V 1
